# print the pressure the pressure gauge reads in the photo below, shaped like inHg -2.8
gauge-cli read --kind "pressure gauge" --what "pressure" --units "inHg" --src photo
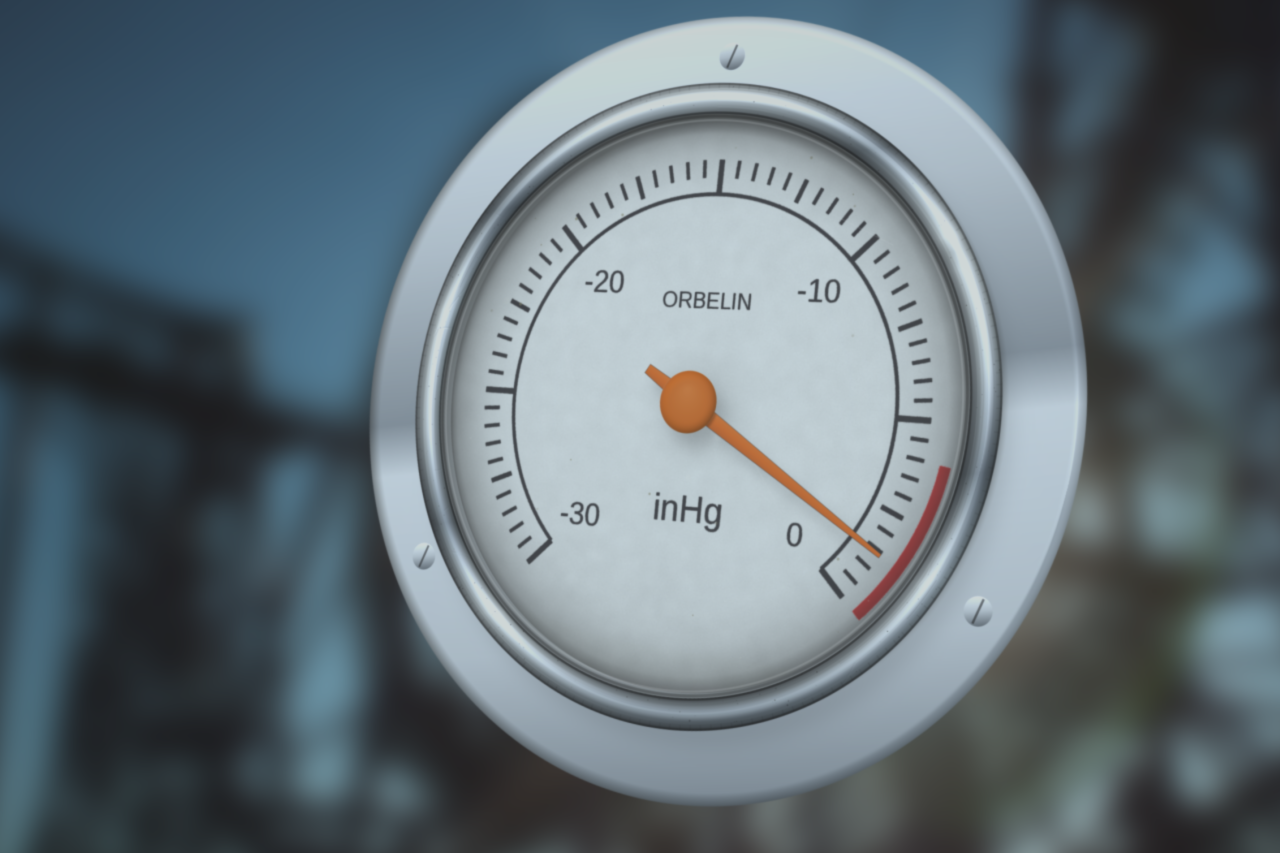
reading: inHg -1.5
